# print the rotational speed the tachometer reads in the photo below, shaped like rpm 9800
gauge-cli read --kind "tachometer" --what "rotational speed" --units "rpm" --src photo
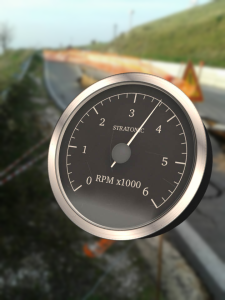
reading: rpm 3600
